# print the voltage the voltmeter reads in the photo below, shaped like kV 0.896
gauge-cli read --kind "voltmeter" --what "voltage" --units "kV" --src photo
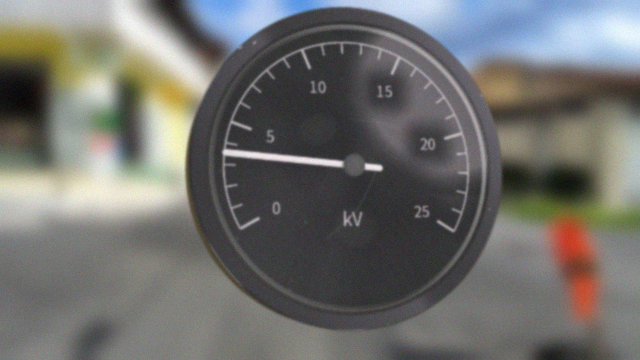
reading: kV 3.5
